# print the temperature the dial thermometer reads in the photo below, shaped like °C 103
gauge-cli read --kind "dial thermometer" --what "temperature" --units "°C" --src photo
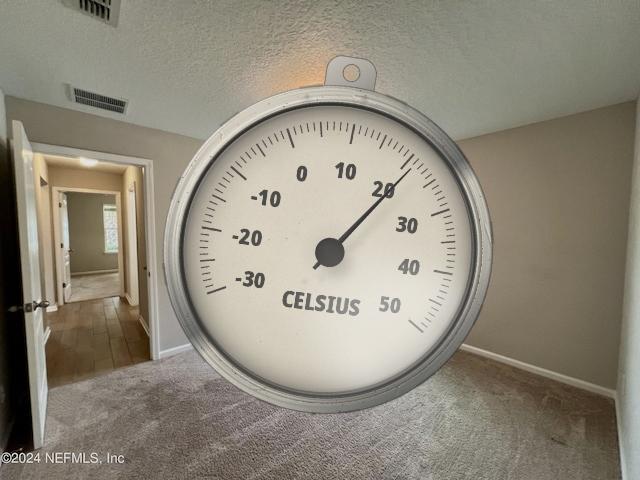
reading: °C 21
